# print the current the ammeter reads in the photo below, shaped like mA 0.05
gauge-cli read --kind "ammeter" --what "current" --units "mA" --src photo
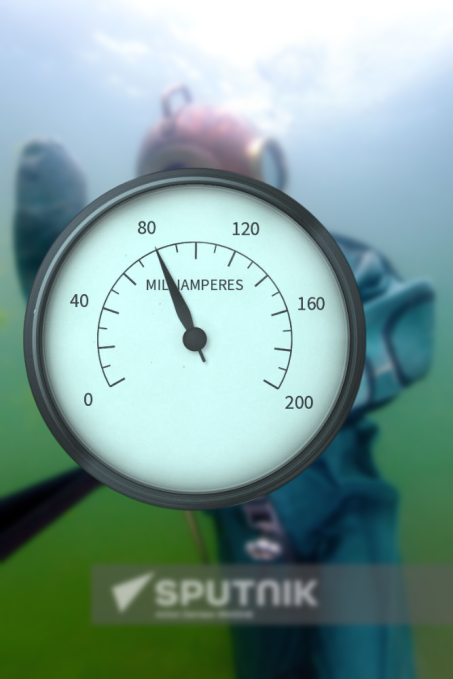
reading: mA 80
